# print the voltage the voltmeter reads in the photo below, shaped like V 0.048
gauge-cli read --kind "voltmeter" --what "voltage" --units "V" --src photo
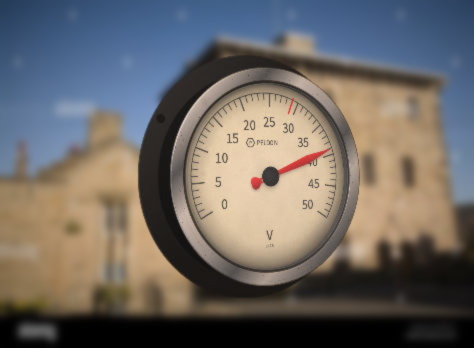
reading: V 39
